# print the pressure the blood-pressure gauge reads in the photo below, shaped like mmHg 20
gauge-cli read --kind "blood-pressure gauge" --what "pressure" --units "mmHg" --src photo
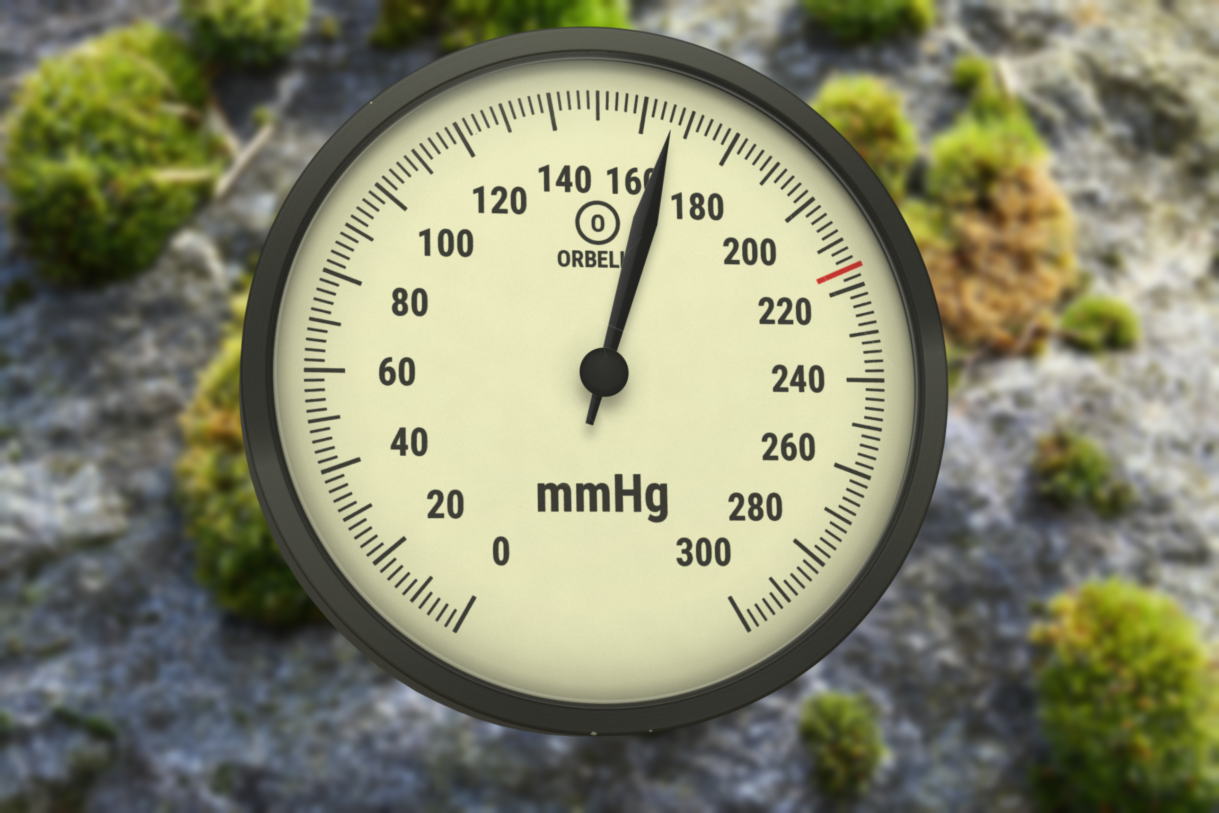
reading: mmHg 166
